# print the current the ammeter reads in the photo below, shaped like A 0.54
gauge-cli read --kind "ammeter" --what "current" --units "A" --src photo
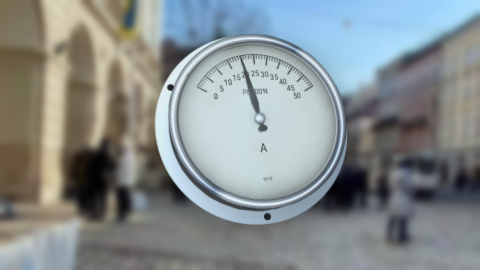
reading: A 20
